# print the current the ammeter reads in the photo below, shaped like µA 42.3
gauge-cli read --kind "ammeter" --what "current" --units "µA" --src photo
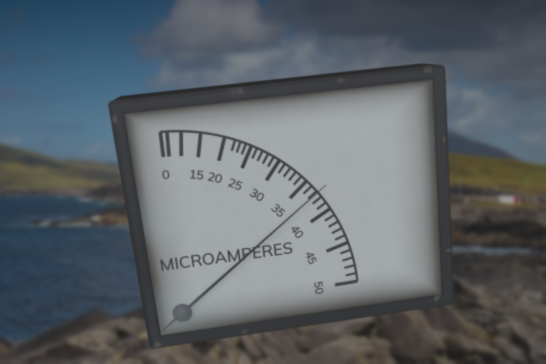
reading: µA 37
